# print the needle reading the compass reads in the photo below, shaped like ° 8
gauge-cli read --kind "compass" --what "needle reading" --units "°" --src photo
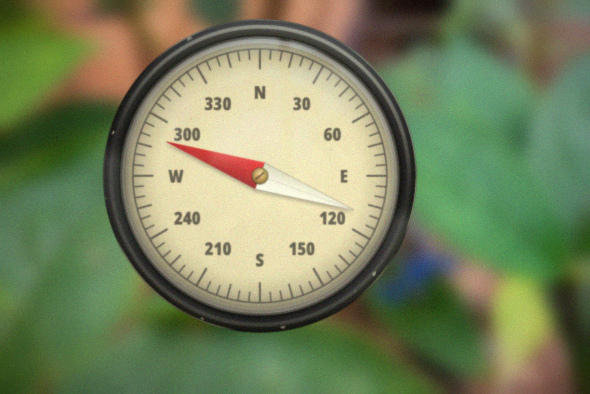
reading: ° 290
